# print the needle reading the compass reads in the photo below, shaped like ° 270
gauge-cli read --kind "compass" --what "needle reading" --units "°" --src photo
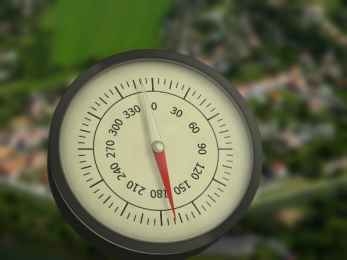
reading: ° 170
